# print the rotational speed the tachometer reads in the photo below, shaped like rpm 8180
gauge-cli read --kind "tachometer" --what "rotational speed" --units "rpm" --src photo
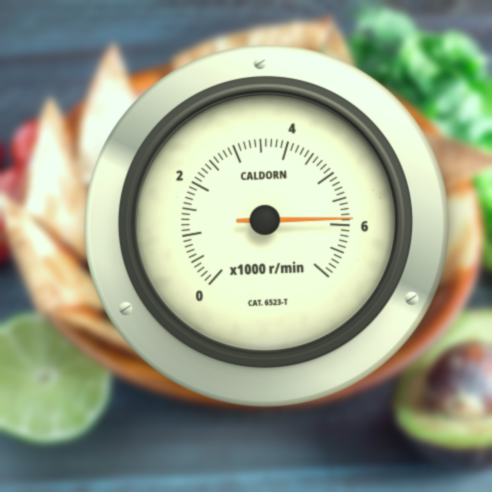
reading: rpm 5900
